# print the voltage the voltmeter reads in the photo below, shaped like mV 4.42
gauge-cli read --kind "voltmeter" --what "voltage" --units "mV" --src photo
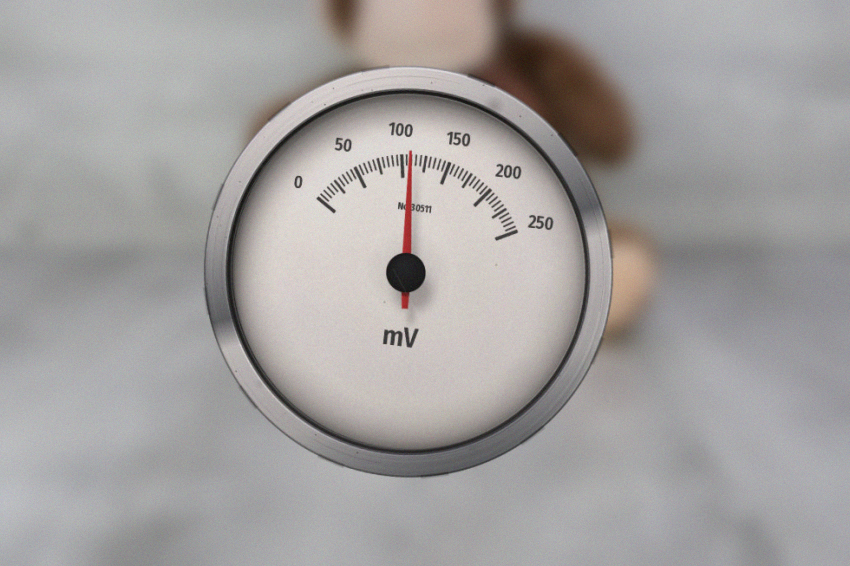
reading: mV 110
